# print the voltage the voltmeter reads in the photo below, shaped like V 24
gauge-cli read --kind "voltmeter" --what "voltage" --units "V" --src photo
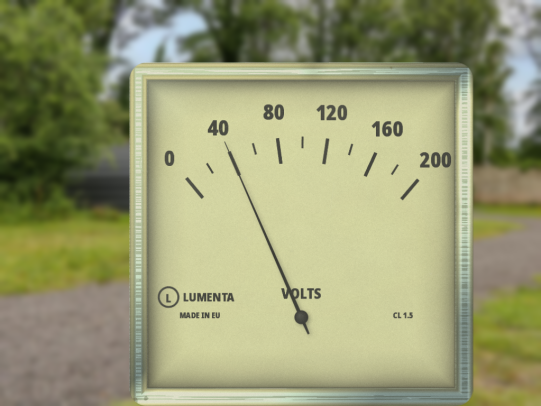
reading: V 40
